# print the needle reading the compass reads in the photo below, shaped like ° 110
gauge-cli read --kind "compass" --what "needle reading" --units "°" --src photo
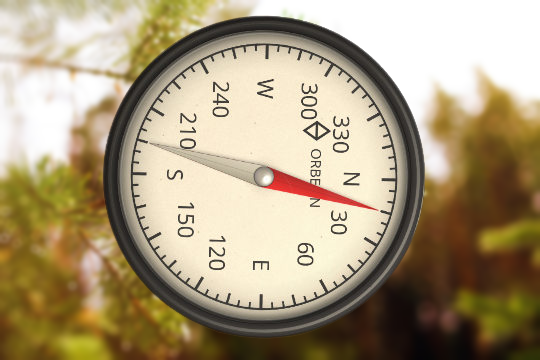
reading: ° 15
